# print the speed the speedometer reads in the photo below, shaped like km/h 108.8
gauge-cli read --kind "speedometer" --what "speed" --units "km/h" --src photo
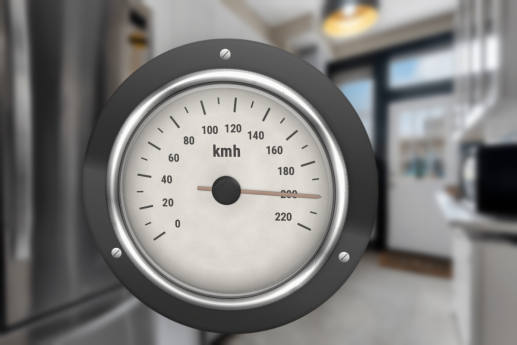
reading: km/h 200
